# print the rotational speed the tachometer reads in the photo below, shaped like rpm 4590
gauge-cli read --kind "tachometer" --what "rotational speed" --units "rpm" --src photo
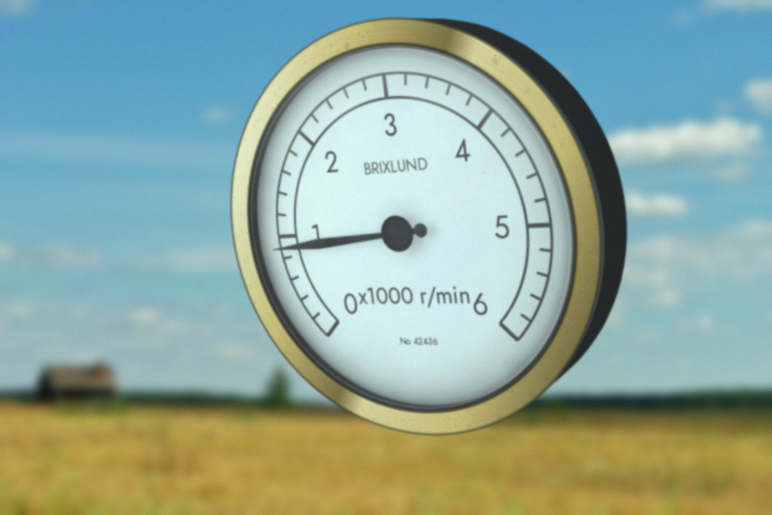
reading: rpm 900
